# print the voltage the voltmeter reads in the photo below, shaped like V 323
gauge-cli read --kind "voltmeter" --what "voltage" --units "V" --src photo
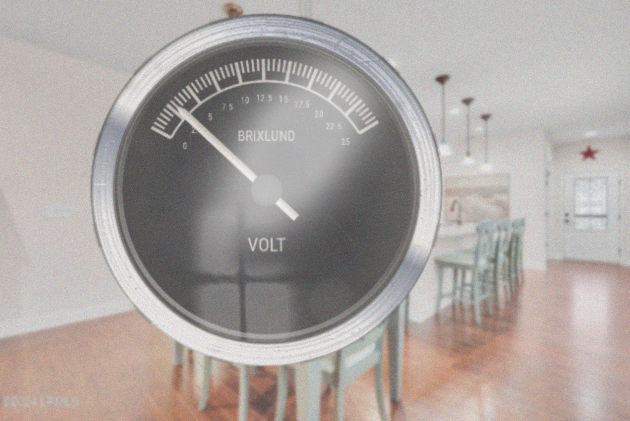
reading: V 3
